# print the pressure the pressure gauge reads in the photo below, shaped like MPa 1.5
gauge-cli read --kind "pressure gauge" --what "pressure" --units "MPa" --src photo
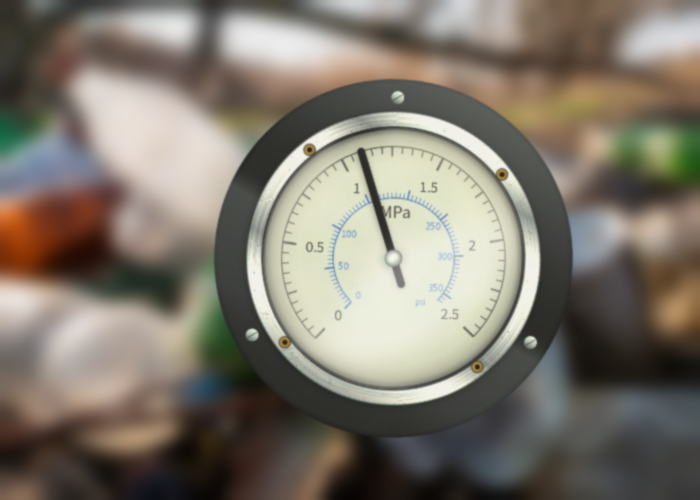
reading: MPa 1.1
